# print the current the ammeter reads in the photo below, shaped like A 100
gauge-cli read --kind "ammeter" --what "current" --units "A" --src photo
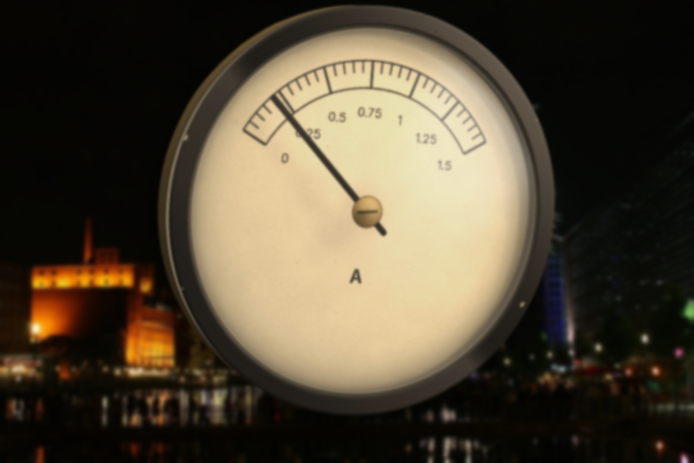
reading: A 0.2
